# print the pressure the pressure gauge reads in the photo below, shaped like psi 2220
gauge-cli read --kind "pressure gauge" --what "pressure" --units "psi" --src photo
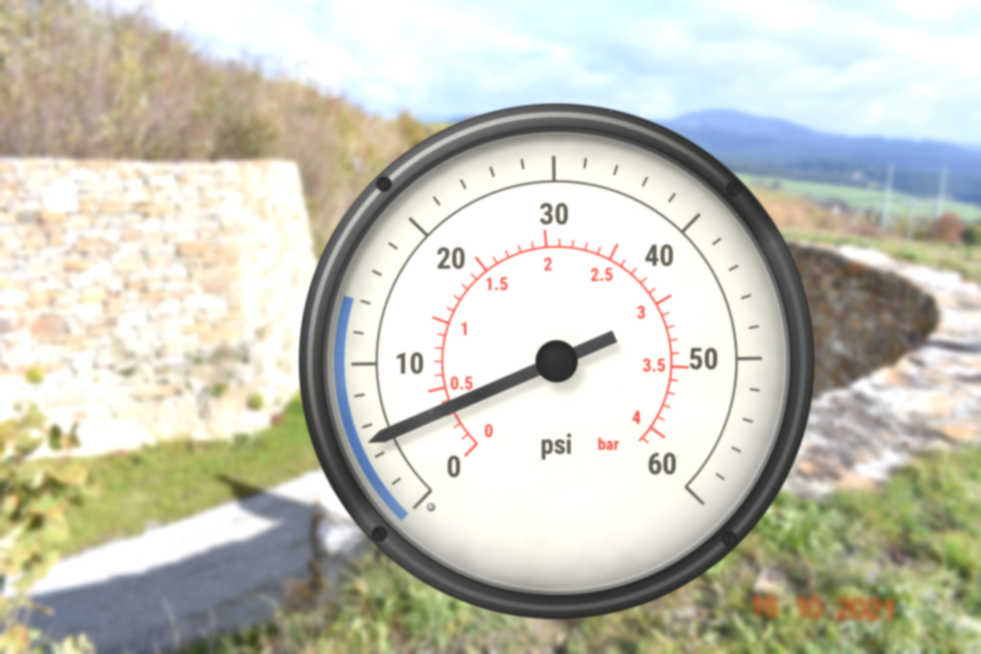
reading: psi 5
